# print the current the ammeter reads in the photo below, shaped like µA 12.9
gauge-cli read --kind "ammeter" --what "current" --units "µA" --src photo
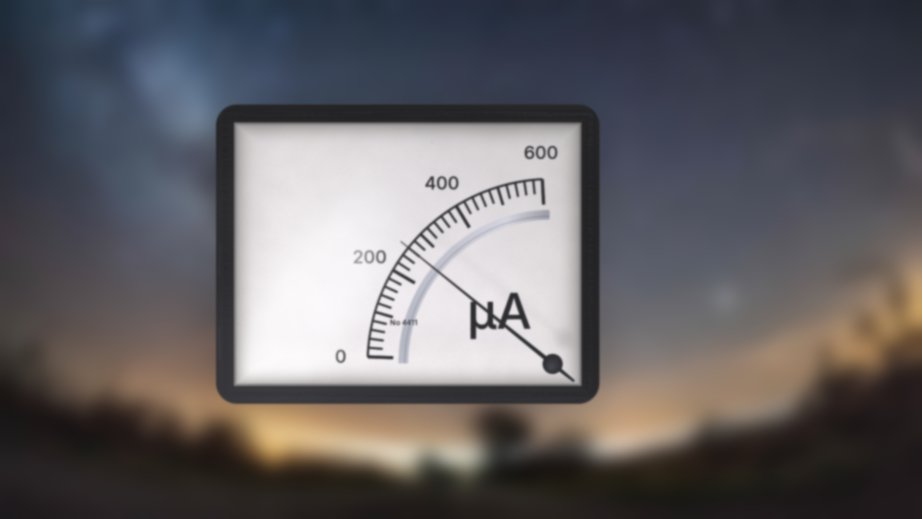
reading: µA 260
